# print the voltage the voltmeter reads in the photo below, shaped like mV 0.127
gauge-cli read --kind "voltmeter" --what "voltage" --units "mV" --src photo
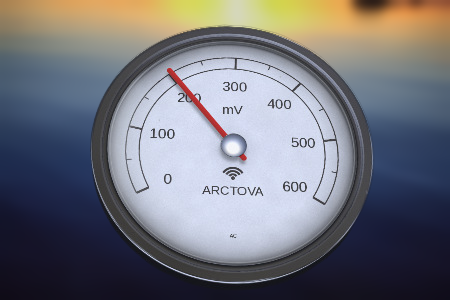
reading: mV 200
